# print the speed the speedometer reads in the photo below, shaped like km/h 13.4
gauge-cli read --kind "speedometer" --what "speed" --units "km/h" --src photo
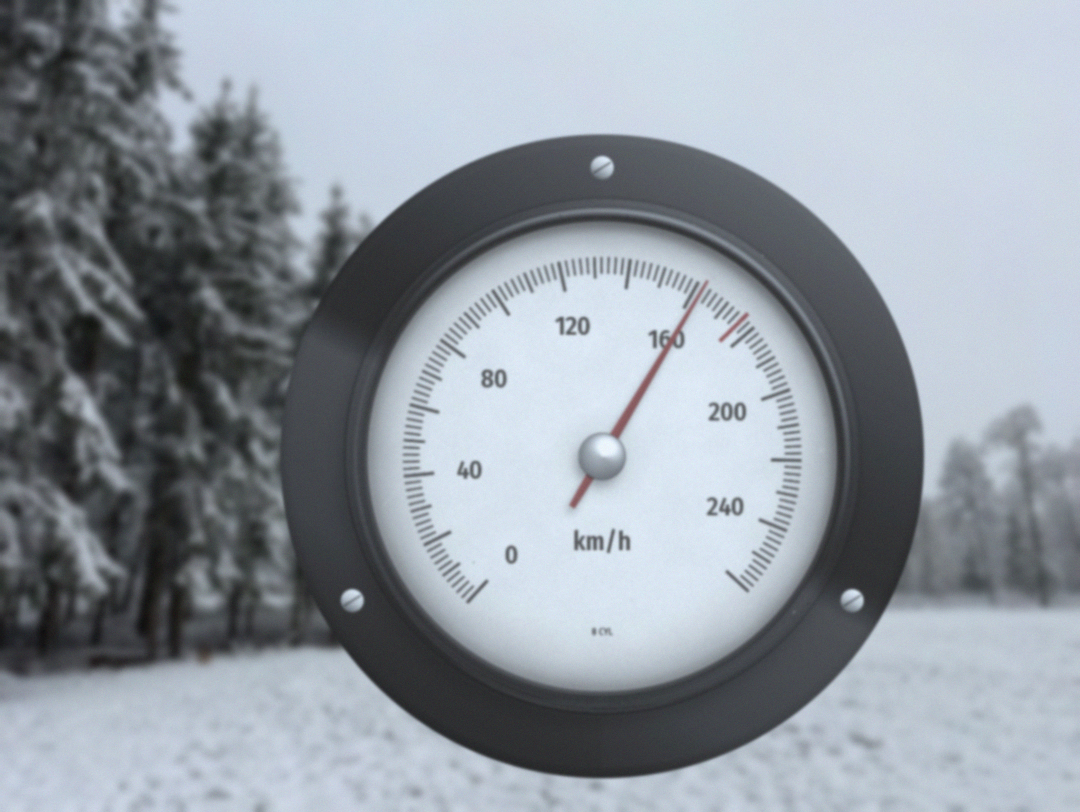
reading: km/h 162
